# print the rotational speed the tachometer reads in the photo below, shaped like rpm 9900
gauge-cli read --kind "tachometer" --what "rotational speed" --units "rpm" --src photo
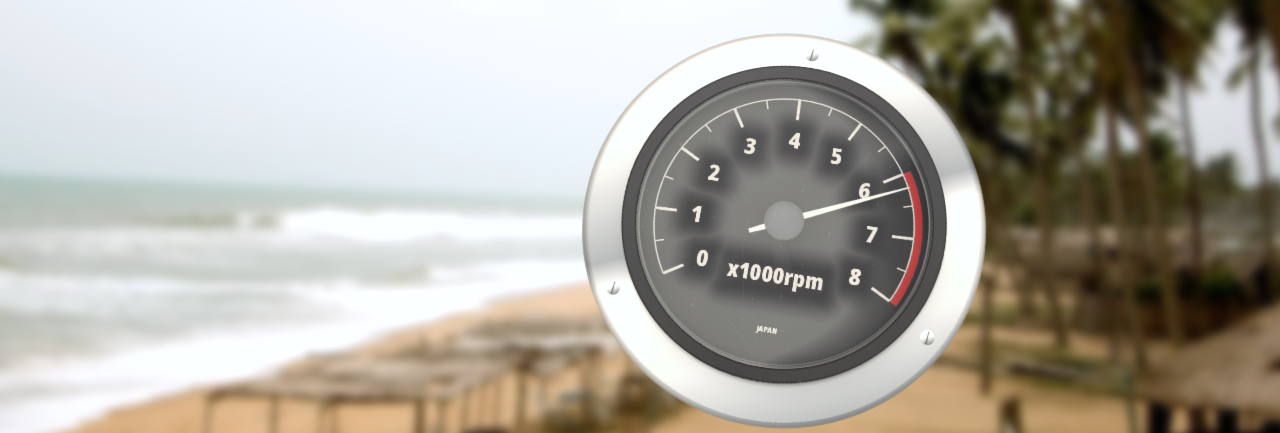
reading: rpm 6250
